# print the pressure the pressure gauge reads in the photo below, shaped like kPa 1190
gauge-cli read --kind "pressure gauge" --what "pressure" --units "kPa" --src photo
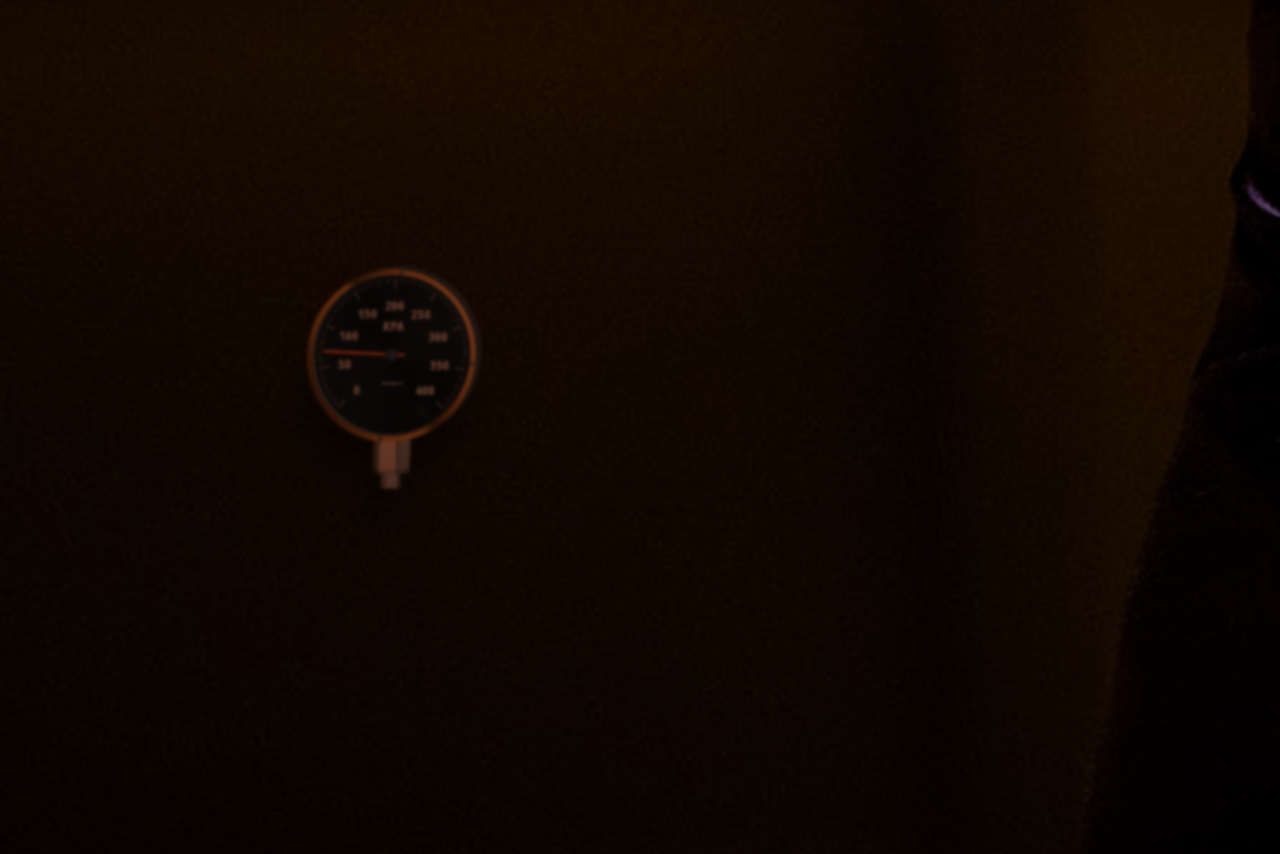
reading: kPa 70
